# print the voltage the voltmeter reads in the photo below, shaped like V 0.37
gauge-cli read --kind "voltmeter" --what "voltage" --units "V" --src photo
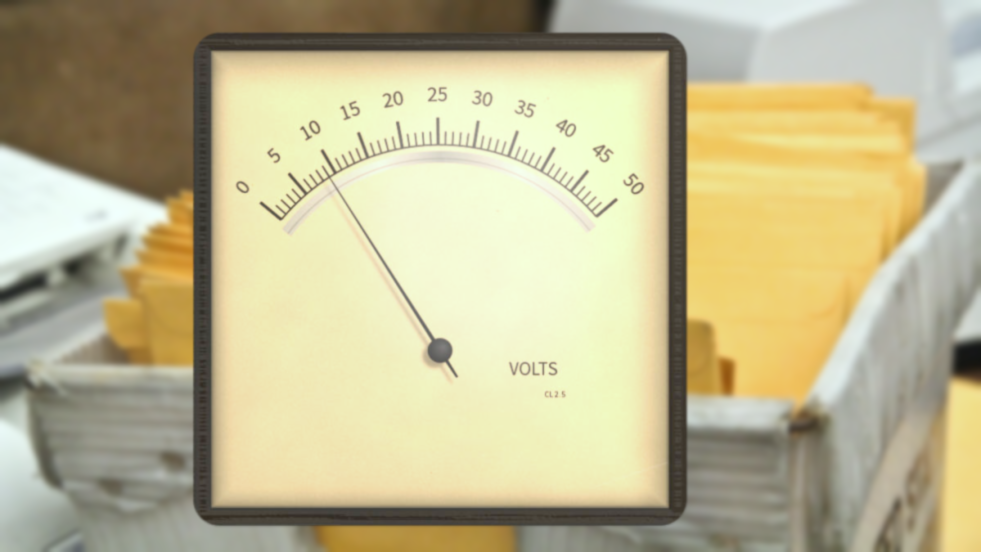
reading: V 9
